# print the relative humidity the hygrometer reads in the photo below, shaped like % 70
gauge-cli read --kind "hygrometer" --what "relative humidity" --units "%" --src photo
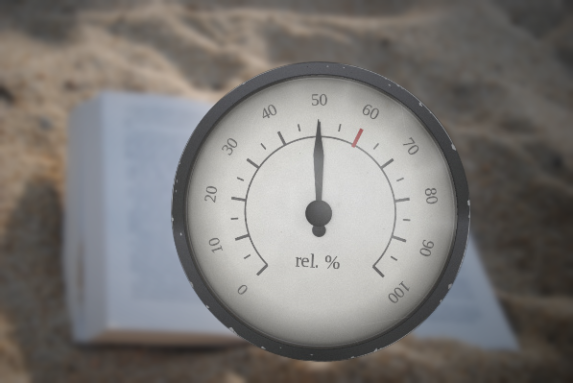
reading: % 50
